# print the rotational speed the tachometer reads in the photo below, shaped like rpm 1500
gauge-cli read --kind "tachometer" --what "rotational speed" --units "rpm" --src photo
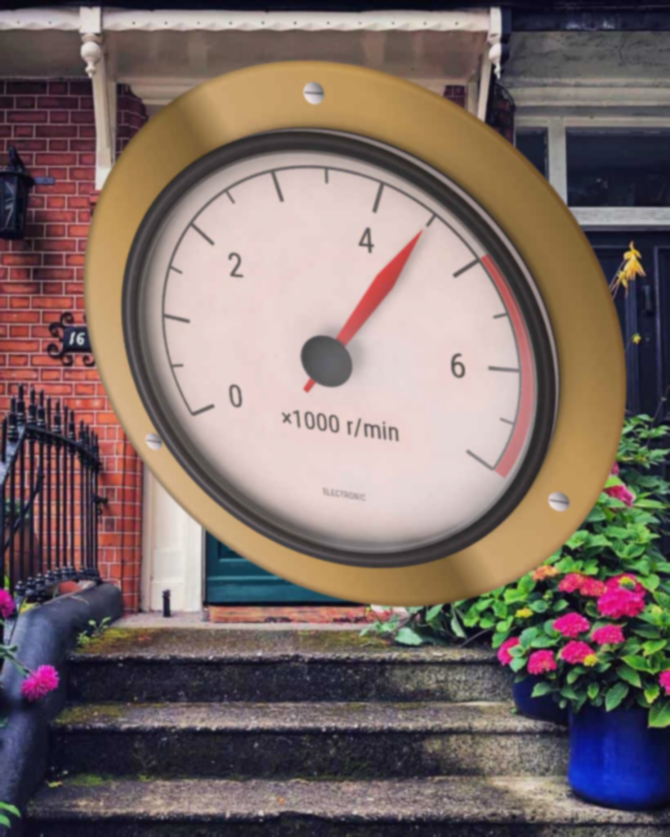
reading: rpm 4500
